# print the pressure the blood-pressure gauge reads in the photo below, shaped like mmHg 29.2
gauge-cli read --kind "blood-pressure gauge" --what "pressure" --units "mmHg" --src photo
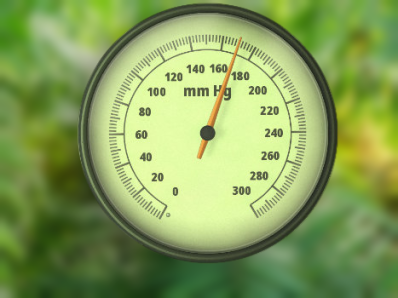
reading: mmHg 170
